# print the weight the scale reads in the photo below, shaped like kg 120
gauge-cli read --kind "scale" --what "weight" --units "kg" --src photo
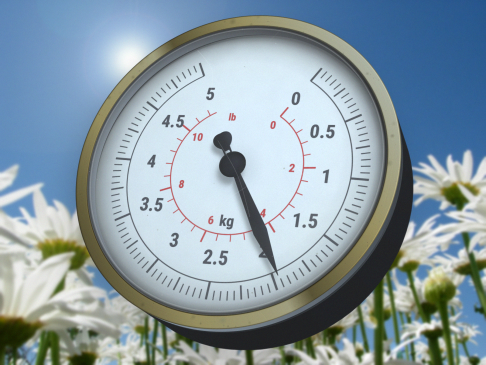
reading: kg 1.95
